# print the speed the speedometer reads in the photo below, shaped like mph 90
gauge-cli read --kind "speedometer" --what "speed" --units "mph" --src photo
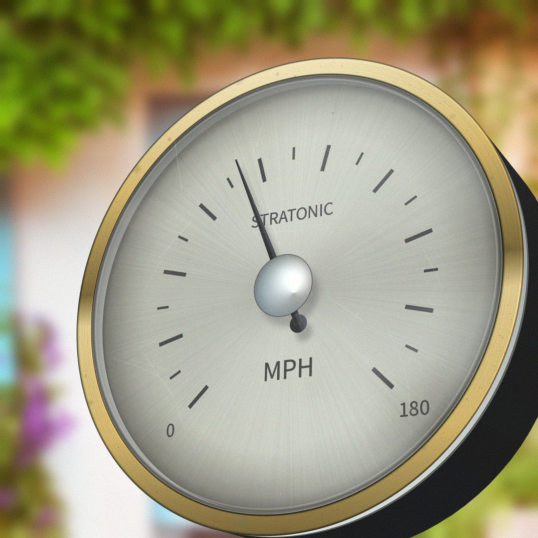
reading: mph 75
